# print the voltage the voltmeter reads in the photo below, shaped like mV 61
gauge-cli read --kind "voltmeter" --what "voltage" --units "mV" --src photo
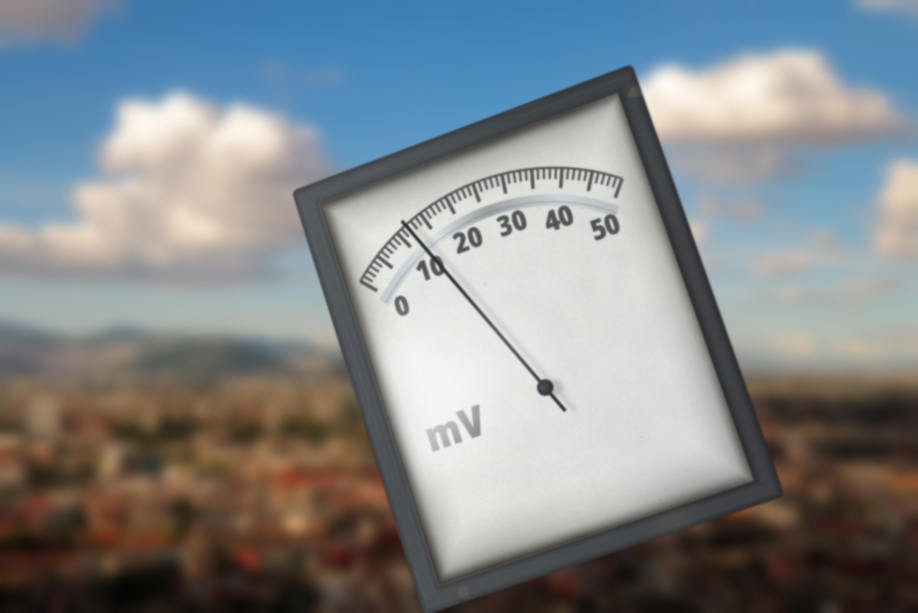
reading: mV 12
